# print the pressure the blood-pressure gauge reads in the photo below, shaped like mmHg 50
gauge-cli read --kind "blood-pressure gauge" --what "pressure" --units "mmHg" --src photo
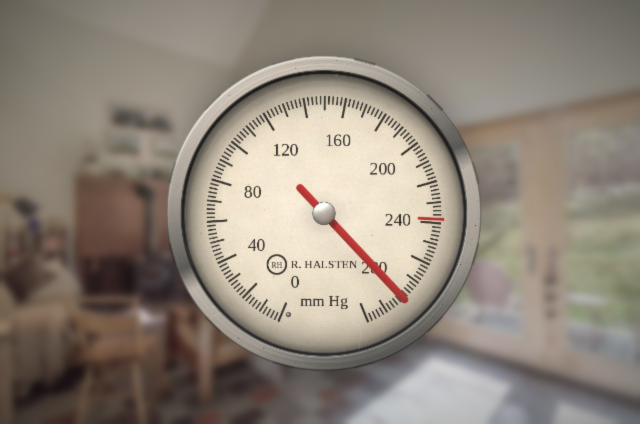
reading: mmHg 280
